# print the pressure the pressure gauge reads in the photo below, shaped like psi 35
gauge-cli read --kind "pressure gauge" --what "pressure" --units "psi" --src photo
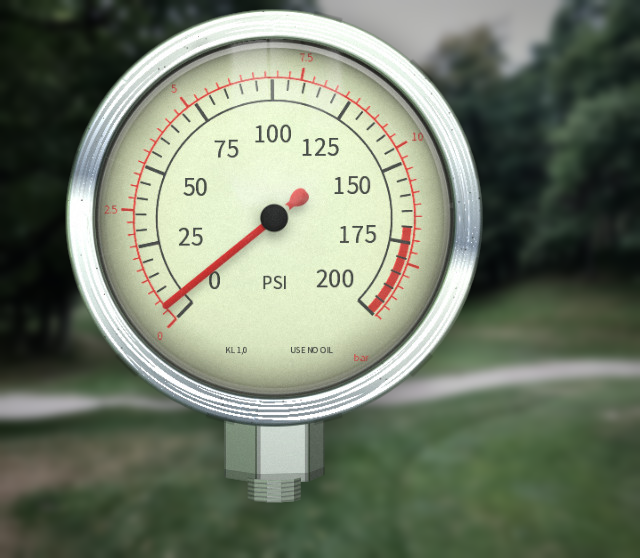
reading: psi 5
